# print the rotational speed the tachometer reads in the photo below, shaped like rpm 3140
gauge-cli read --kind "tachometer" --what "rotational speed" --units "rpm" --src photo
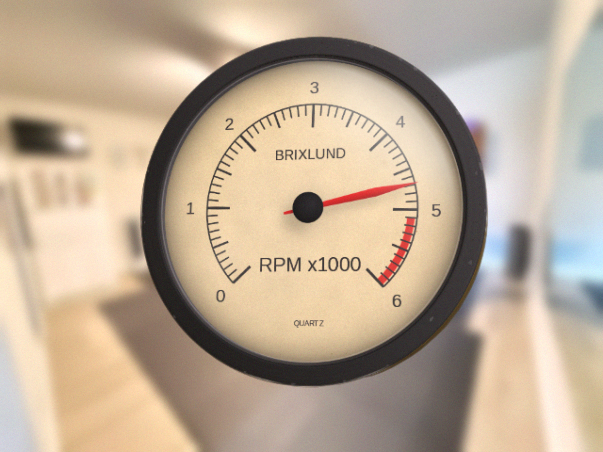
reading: rpm 4700
